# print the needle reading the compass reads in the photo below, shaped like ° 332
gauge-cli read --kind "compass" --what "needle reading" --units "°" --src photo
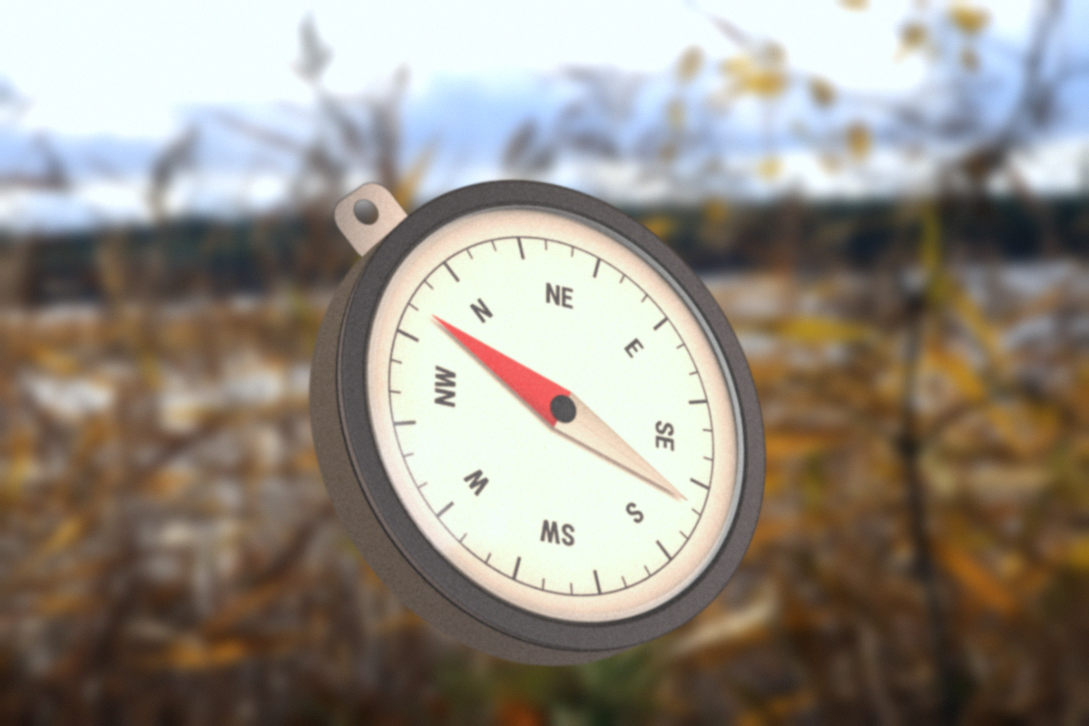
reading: ° 340
